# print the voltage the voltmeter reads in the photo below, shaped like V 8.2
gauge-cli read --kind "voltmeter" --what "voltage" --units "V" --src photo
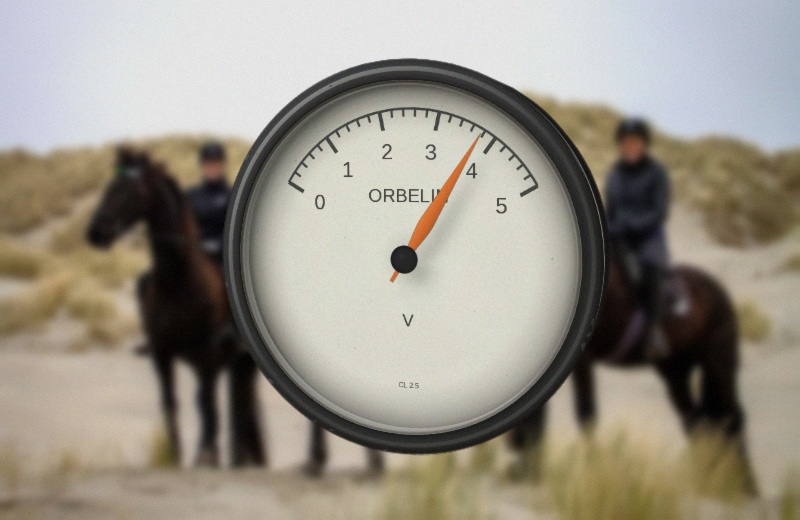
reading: V 3.8
